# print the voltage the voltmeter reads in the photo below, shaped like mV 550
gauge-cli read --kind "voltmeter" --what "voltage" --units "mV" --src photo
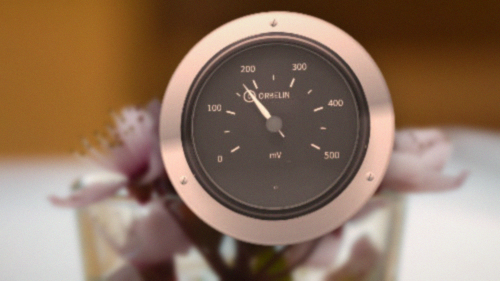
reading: mV 175
